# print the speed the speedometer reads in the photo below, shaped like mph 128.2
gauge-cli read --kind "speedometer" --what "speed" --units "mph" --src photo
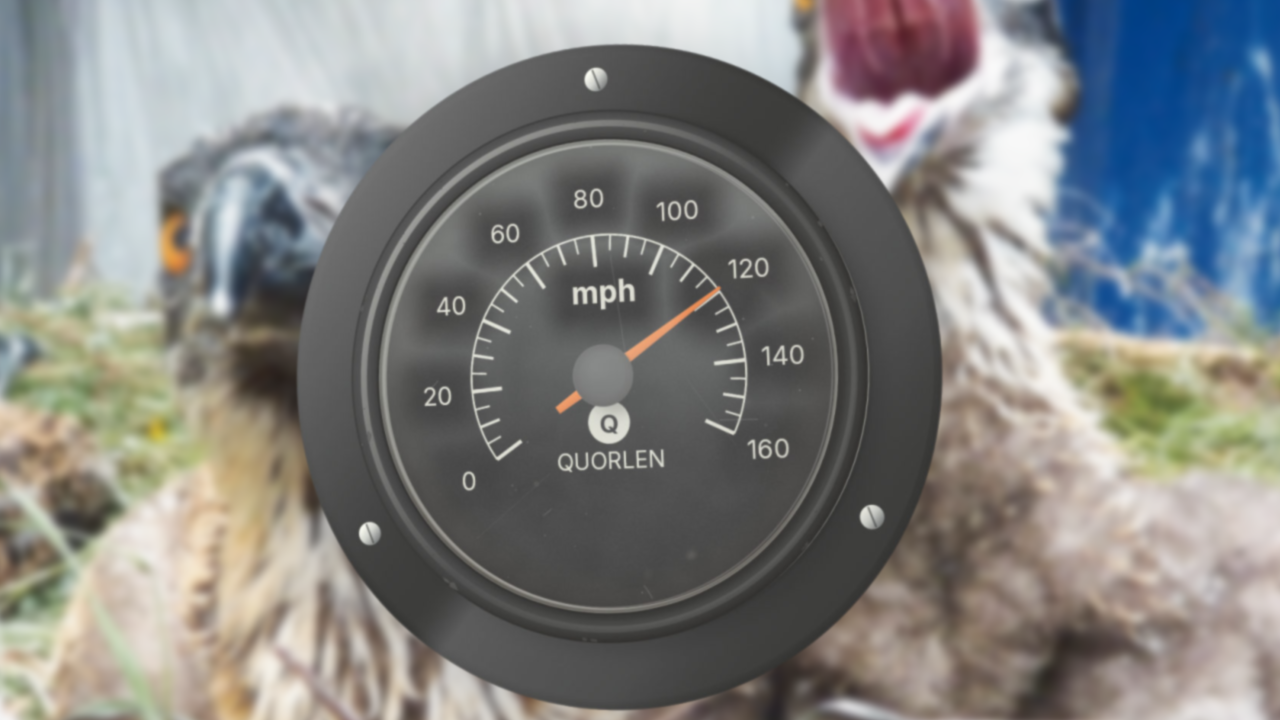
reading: mph 120
